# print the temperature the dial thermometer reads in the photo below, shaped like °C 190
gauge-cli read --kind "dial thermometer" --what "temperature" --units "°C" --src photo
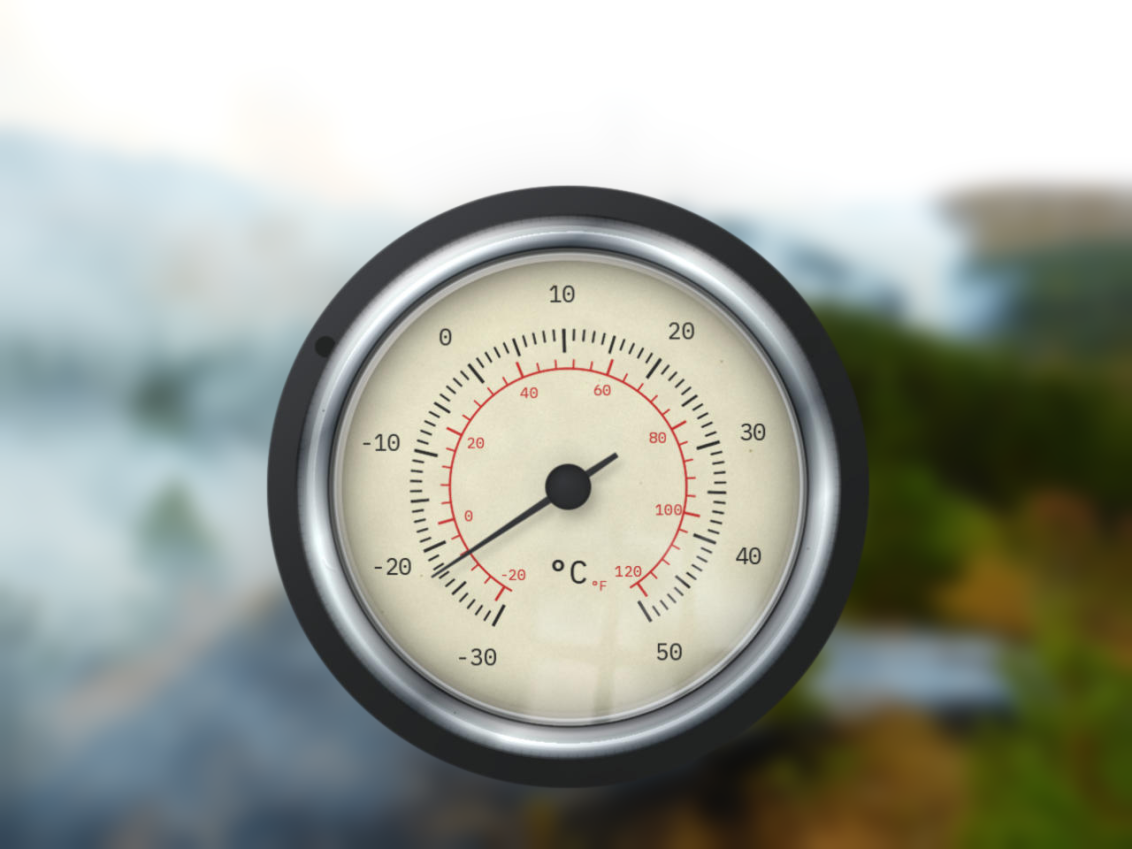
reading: °C -22.5
